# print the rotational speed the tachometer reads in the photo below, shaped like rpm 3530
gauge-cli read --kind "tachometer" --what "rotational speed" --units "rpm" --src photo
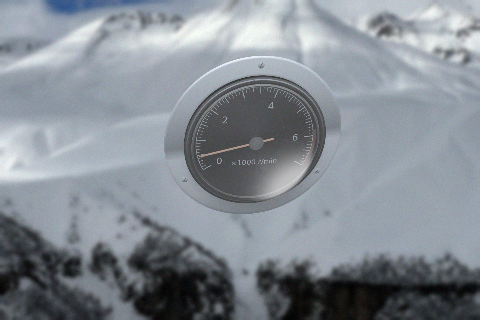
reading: rpm 500
